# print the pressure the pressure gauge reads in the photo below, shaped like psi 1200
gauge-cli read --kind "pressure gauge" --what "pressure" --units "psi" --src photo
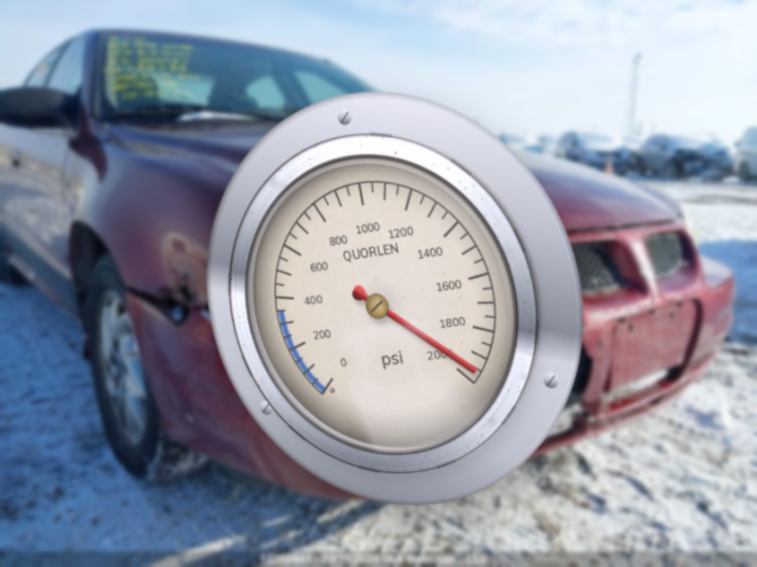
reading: psi 1950
